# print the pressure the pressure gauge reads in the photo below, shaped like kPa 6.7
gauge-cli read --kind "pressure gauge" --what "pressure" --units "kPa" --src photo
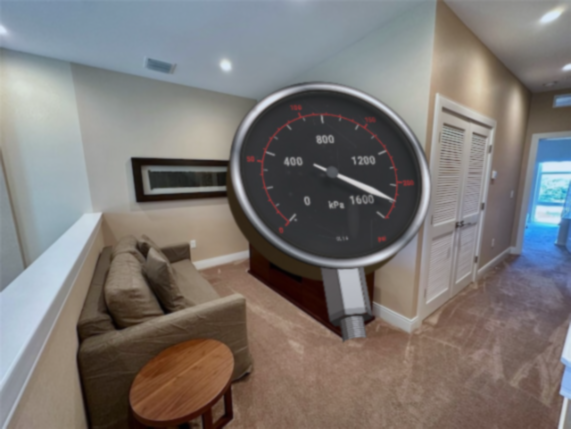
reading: kPa 1500
